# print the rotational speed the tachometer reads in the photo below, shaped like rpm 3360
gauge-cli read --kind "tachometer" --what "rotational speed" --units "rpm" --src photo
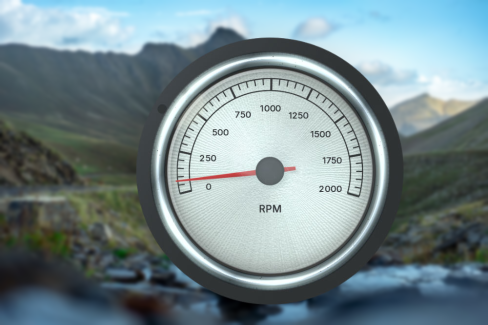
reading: rpm 75
